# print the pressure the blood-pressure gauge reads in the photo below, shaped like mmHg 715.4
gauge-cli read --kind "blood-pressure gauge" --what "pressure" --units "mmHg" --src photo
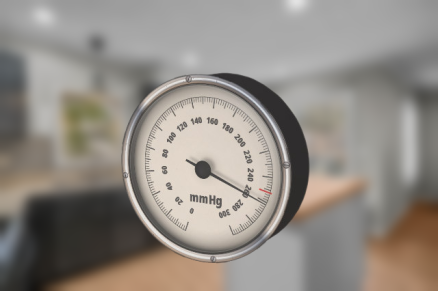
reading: mmHg 260
